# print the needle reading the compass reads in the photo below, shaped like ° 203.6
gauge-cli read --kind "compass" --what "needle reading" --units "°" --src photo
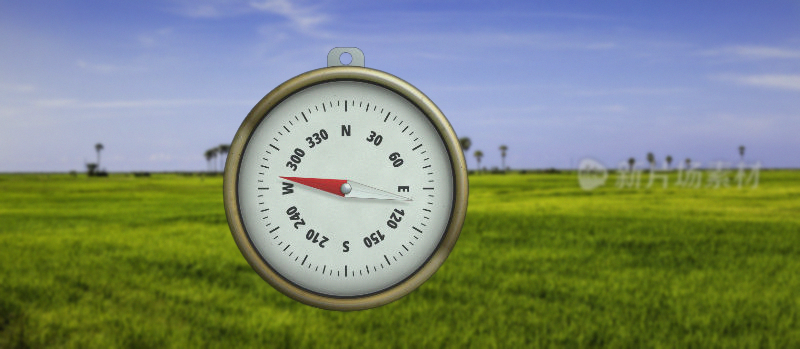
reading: ° 280
